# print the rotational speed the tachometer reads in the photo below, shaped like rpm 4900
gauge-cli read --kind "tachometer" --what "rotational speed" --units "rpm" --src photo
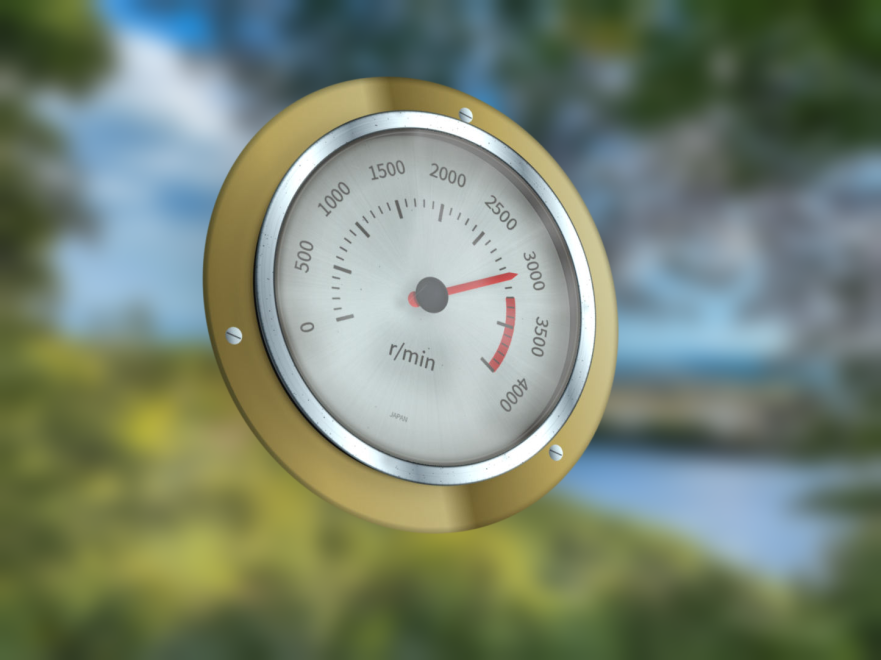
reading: rpm 3000
